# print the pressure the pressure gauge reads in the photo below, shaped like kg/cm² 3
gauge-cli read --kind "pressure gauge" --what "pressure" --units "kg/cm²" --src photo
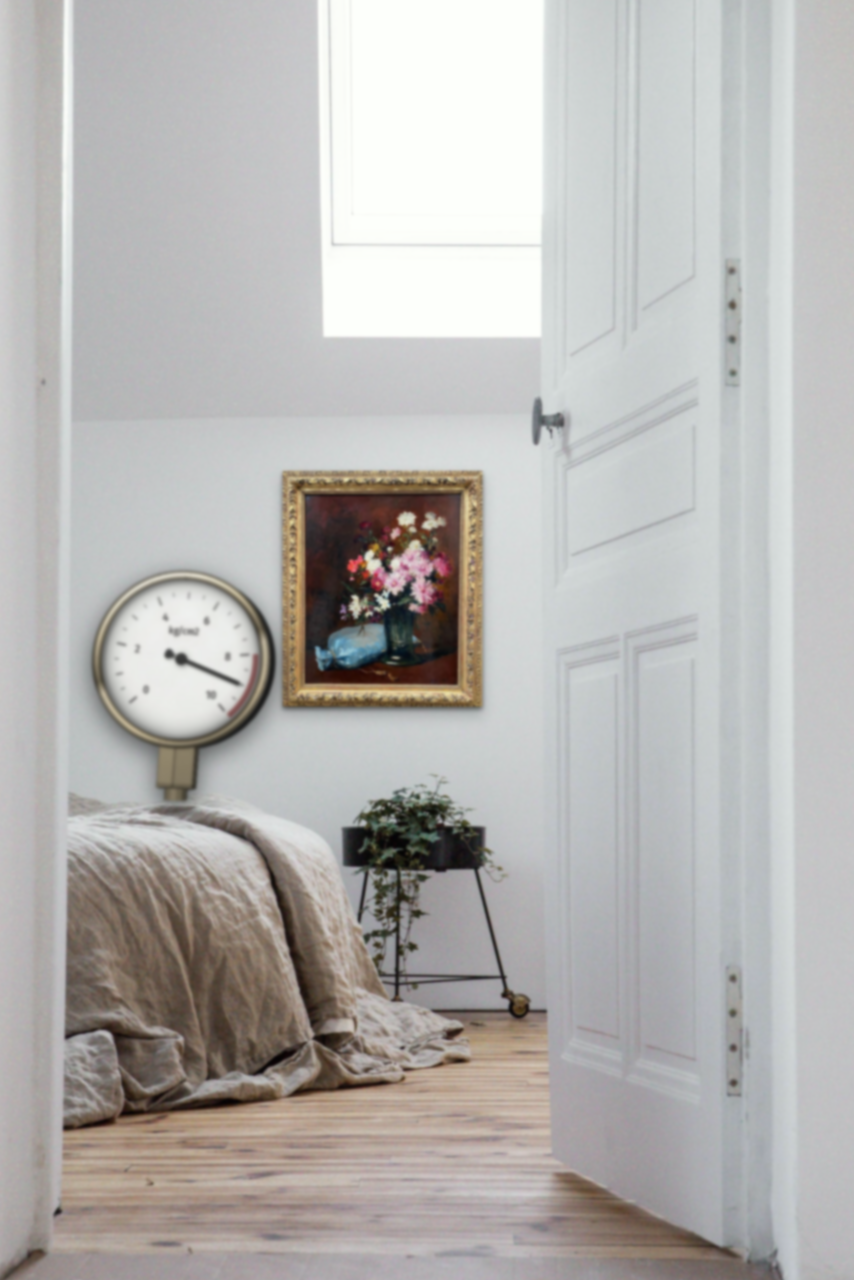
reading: kg/cm² 9
